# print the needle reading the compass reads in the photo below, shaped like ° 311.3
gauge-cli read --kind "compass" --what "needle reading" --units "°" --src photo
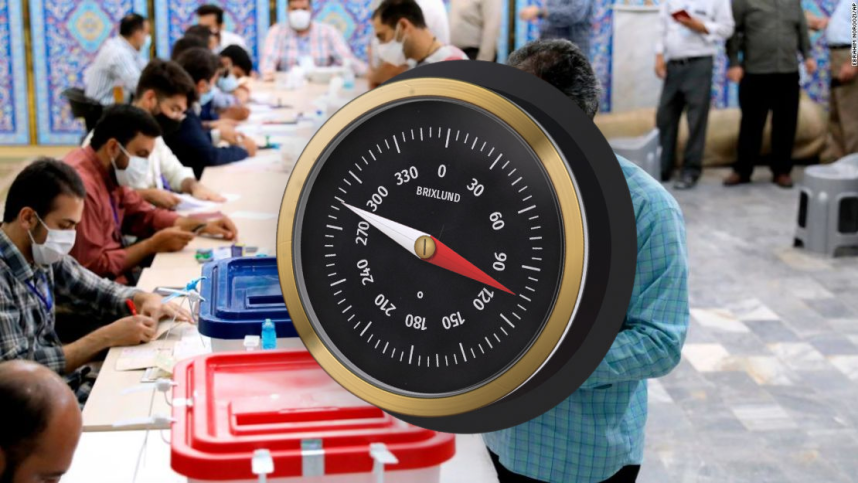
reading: ° 105
